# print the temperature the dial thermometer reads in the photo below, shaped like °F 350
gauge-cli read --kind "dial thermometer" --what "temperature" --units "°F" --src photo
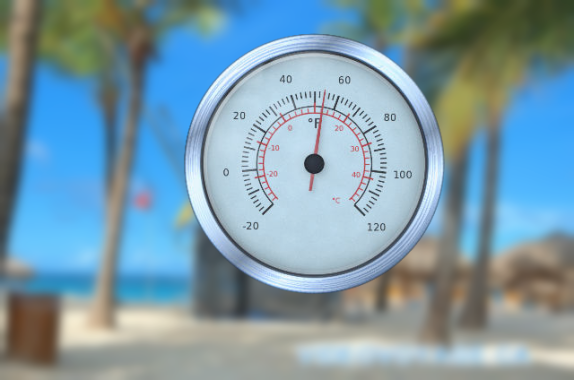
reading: °F 54
